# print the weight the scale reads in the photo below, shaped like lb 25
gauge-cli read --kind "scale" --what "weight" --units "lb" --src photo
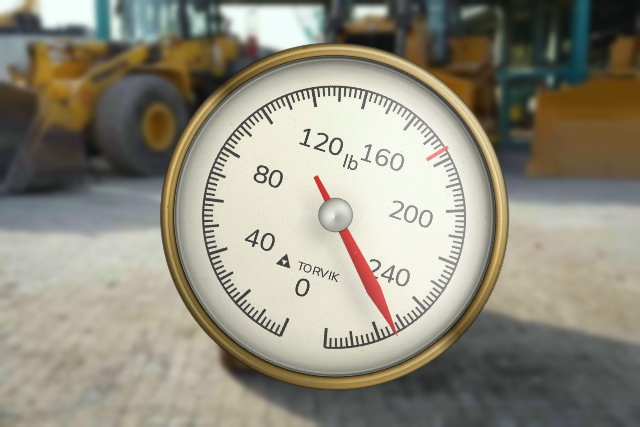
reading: lb 254
